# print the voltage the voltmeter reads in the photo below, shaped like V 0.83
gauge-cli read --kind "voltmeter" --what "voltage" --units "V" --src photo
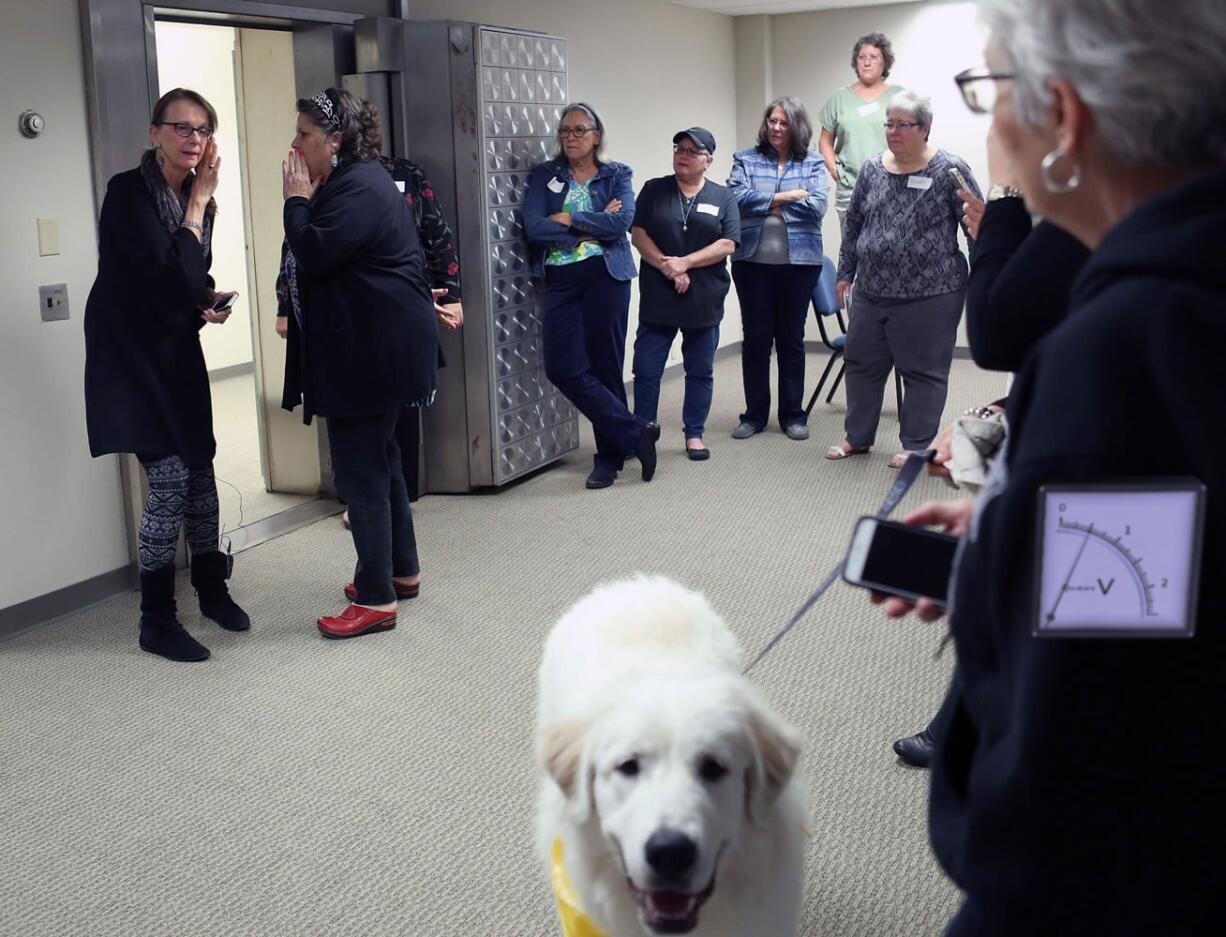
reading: V 0.5
